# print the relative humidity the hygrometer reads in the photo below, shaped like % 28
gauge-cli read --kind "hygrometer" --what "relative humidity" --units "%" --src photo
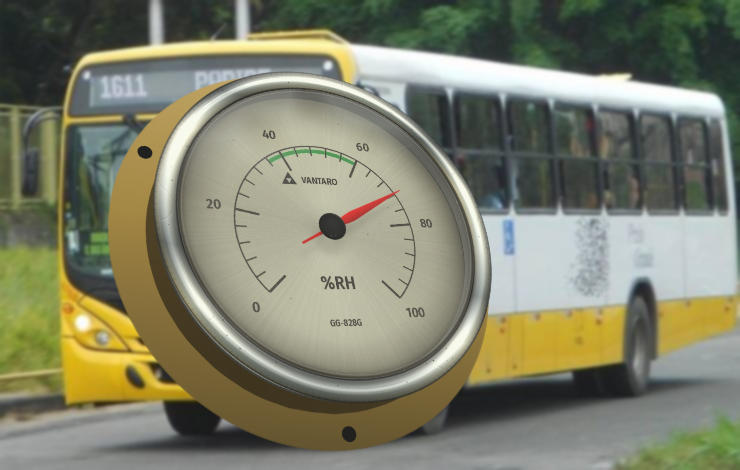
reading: % 72
